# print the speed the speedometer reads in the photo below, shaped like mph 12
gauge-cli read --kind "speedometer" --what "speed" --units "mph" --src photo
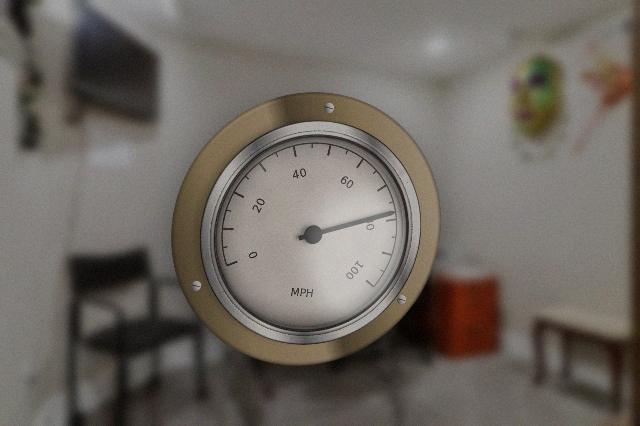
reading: mph 77.5
